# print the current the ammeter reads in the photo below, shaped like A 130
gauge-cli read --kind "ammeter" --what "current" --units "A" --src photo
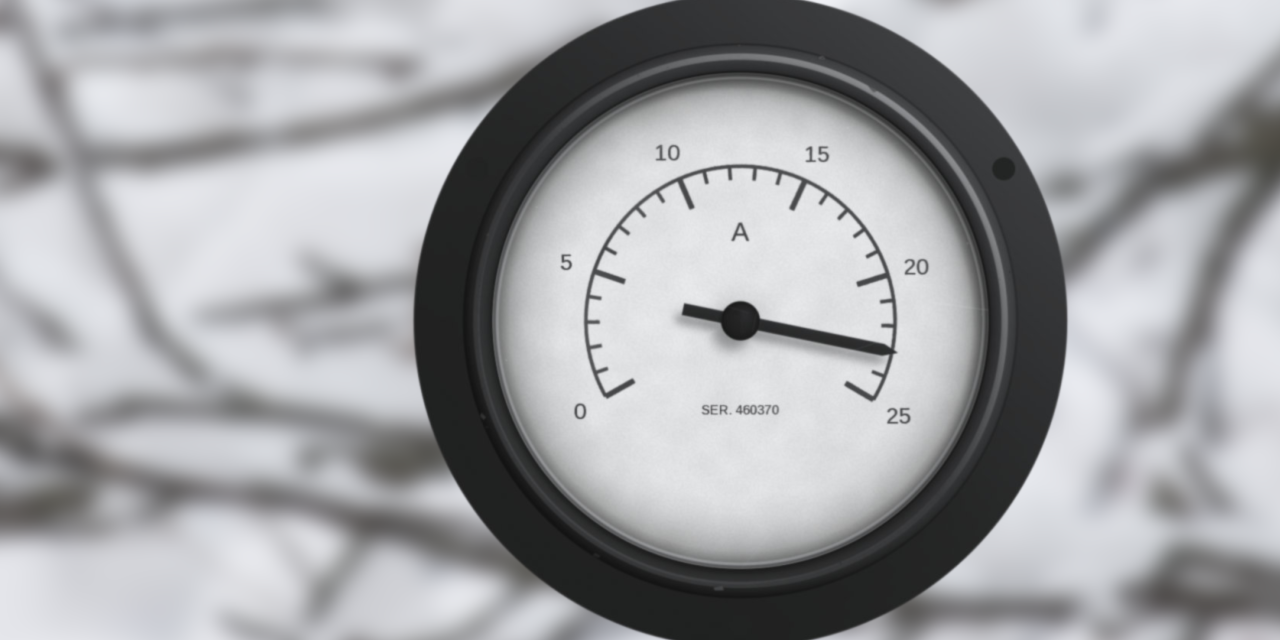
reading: A 23
